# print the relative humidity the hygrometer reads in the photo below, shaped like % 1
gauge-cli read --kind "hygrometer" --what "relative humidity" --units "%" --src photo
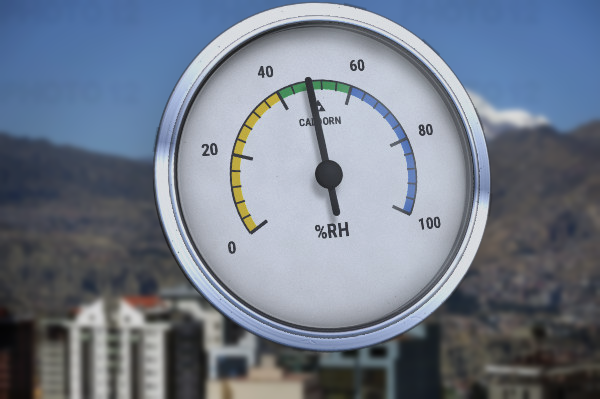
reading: % 48
